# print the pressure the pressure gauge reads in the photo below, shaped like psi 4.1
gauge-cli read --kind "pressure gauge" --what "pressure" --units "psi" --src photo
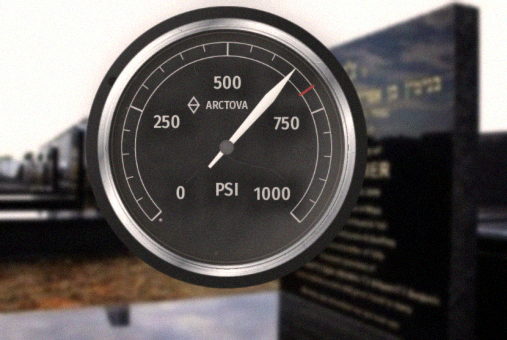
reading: psi 650
